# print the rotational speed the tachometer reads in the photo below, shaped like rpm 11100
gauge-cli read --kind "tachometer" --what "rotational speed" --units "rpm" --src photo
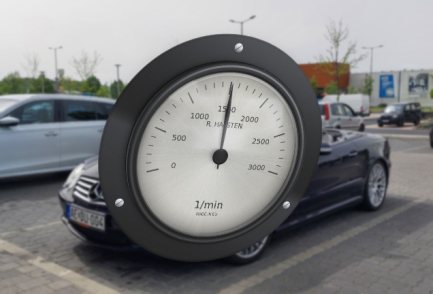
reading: rpm 1500
